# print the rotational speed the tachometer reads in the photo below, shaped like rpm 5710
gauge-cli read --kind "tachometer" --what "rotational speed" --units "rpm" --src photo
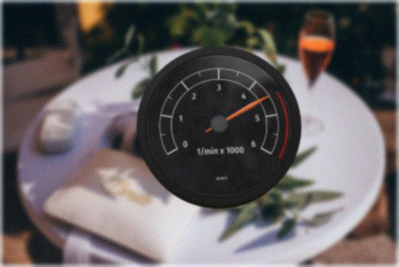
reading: rpm 4500
